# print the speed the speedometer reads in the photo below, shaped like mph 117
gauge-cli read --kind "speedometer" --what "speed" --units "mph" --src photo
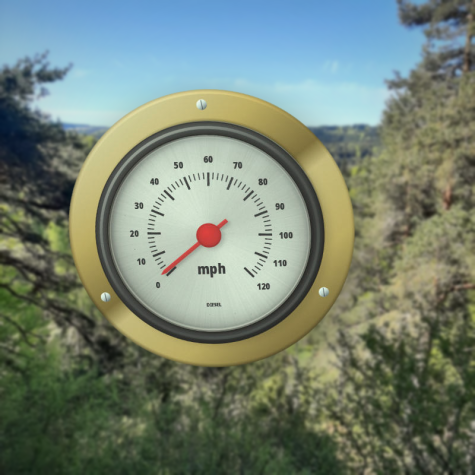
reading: mph 2
